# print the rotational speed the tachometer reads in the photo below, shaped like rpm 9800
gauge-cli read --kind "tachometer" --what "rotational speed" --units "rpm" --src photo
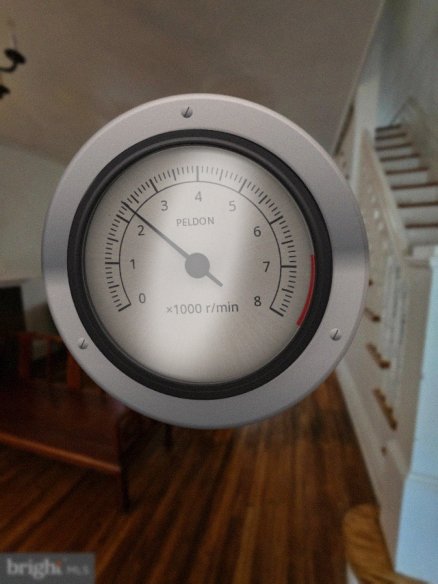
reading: rpm 2300
